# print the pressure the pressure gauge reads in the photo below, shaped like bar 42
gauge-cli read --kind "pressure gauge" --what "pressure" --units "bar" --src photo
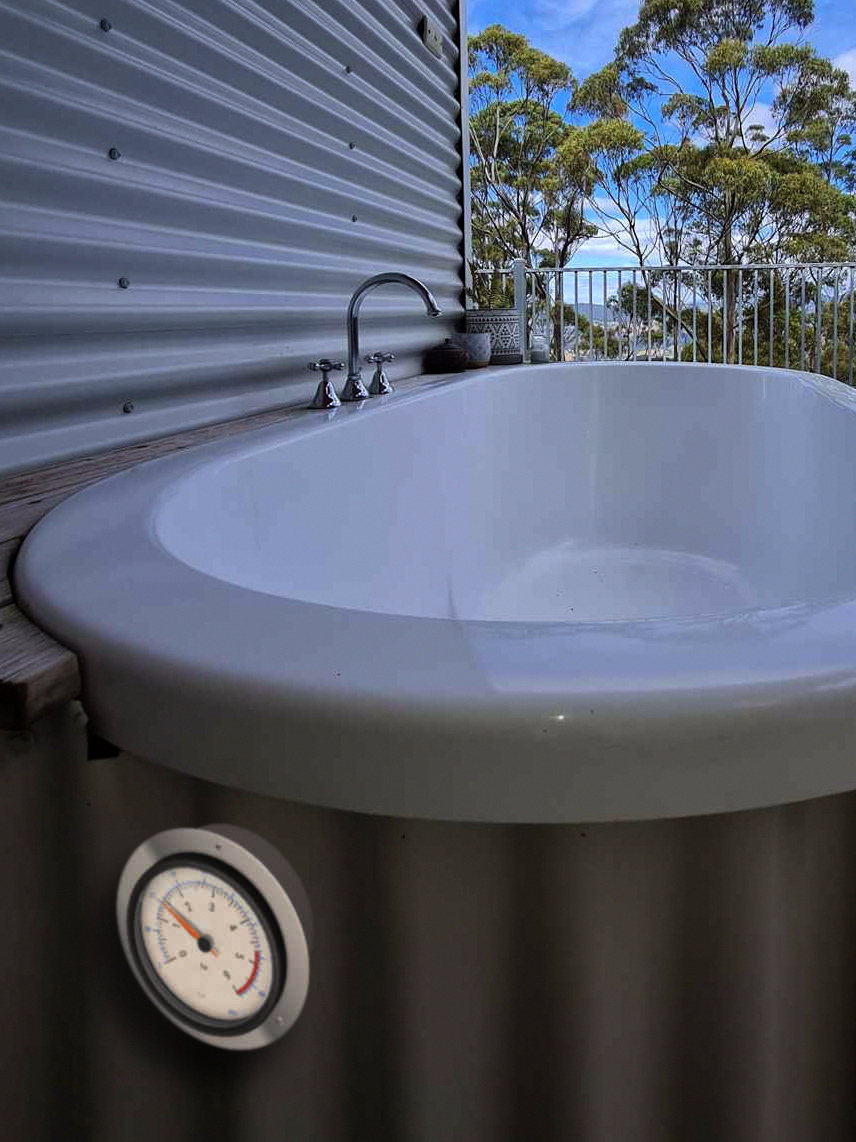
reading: bar 1.5
